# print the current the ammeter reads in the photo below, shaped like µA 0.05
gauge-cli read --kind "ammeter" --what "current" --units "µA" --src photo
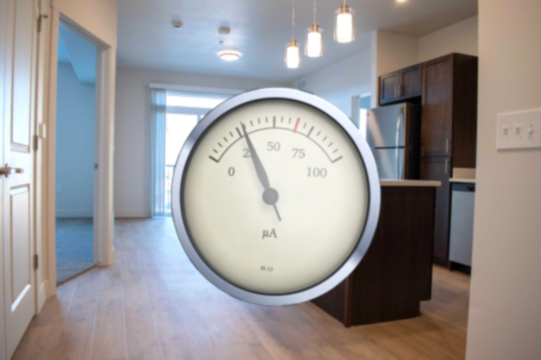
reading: µA 30
